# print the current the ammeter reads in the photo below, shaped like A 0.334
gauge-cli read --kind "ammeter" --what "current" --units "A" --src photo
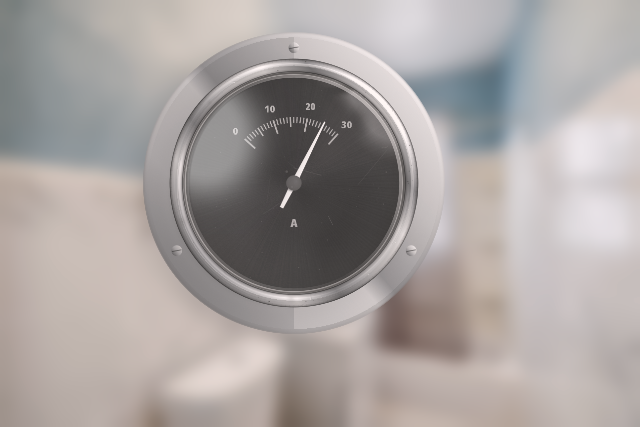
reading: A 25
